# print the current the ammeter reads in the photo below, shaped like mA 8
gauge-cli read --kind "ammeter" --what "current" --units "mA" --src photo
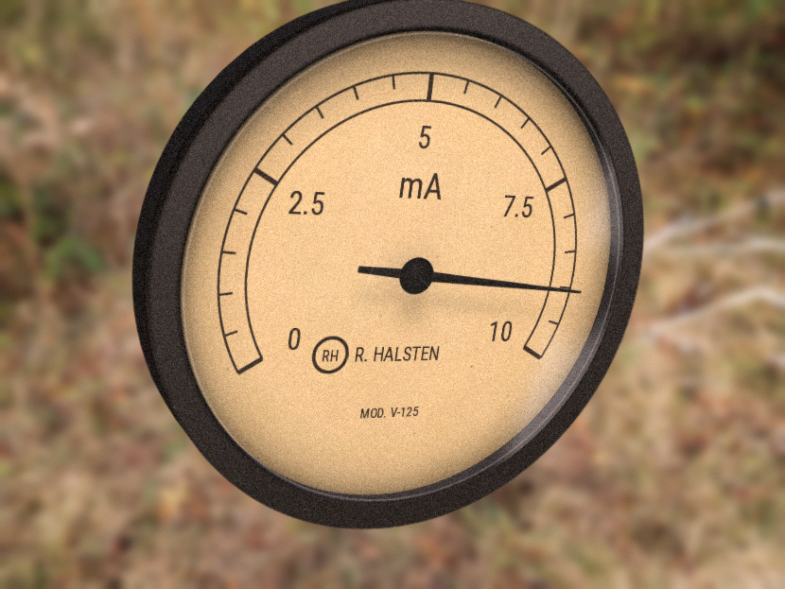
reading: mA 9
